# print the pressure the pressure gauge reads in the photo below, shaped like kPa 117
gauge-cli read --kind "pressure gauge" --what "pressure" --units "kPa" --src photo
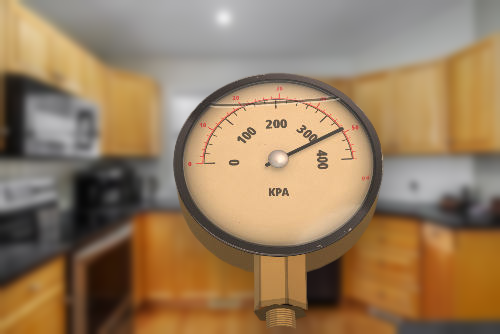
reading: kPa 340
